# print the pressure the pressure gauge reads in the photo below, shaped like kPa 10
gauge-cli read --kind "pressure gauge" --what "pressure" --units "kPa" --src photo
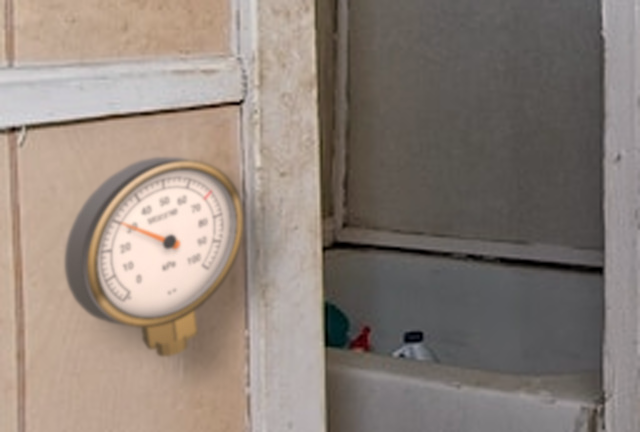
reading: kPa 30
